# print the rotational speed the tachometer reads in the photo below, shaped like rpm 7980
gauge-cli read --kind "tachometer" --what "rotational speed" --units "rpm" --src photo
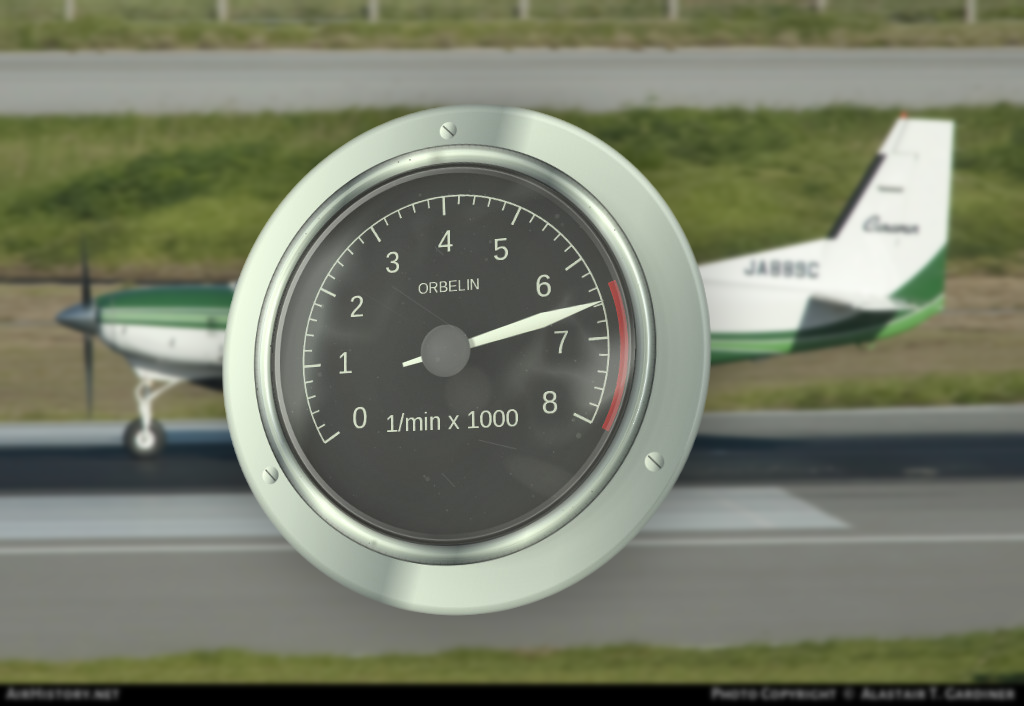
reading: rpm 6600
